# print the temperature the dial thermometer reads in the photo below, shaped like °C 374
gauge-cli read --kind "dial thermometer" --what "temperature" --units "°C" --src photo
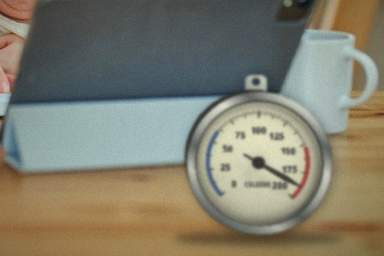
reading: °C 187.5
